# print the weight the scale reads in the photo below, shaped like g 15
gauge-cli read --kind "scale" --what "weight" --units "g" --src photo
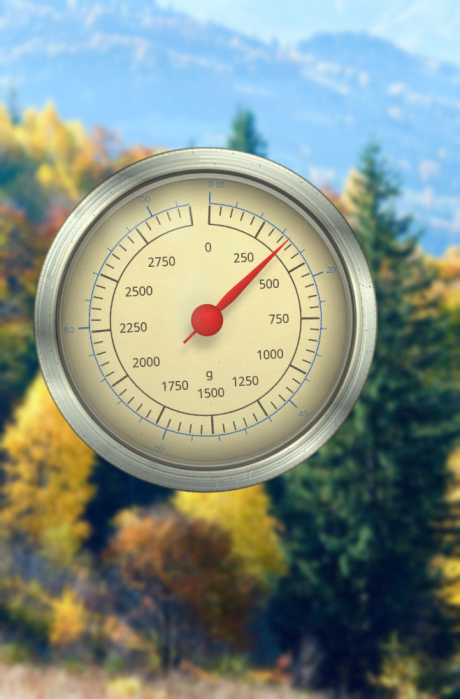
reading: g 375
